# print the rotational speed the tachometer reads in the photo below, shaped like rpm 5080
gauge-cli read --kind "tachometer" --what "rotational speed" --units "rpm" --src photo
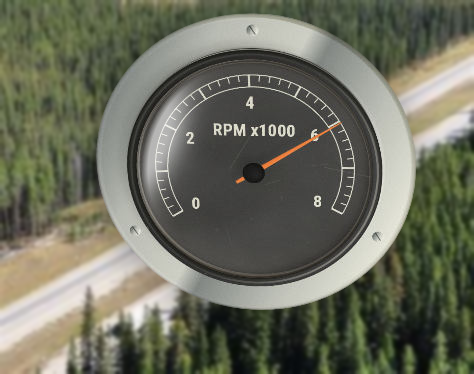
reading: rpm 6000
